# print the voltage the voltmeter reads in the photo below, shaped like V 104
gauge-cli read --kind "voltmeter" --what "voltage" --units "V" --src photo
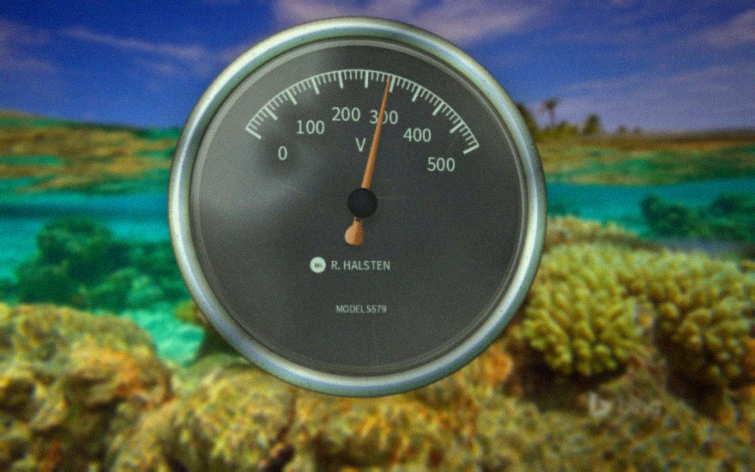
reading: V 290
